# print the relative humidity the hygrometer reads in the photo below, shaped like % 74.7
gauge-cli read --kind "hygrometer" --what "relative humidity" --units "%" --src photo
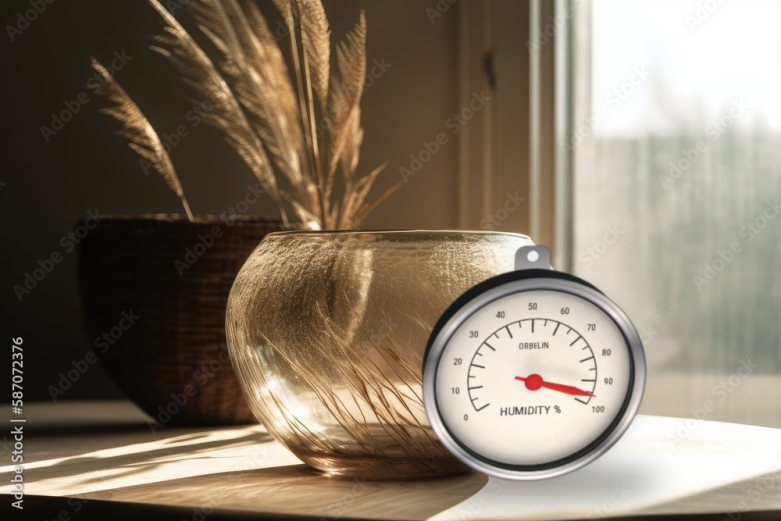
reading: % 95
